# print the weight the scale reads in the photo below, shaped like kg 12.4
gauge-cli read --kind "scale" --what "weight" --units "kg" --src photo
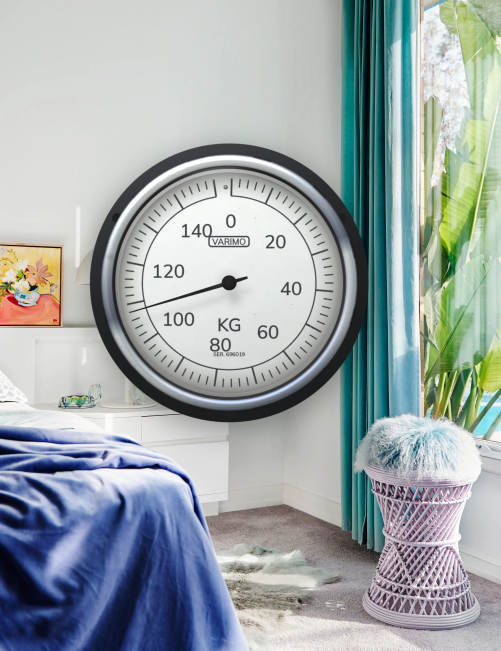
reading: kg 108
